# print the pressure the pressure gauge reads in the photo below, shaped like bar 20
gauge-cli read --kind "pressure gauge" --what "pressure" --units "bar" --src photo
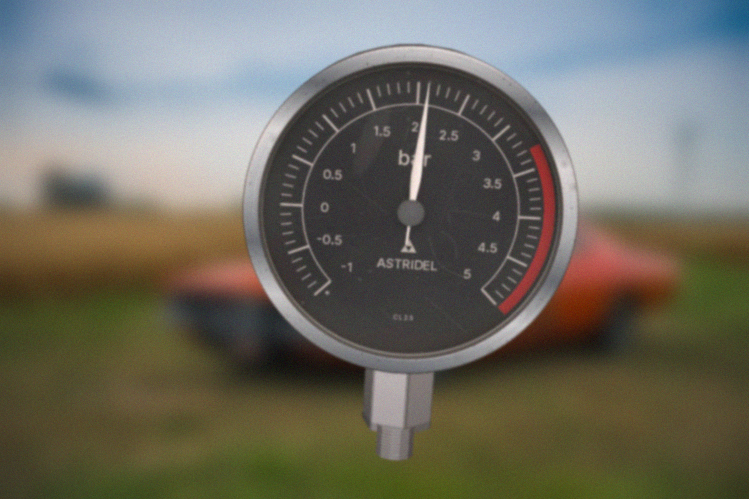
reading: bar 2.1
